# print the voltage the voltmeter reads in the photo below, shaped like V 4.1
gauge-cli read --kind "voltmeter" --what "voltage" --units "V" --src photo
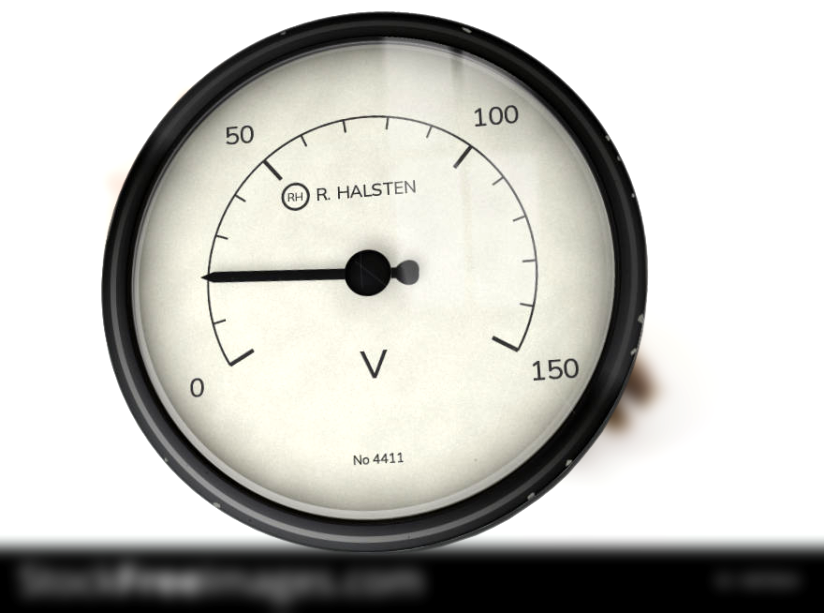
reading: V 20
